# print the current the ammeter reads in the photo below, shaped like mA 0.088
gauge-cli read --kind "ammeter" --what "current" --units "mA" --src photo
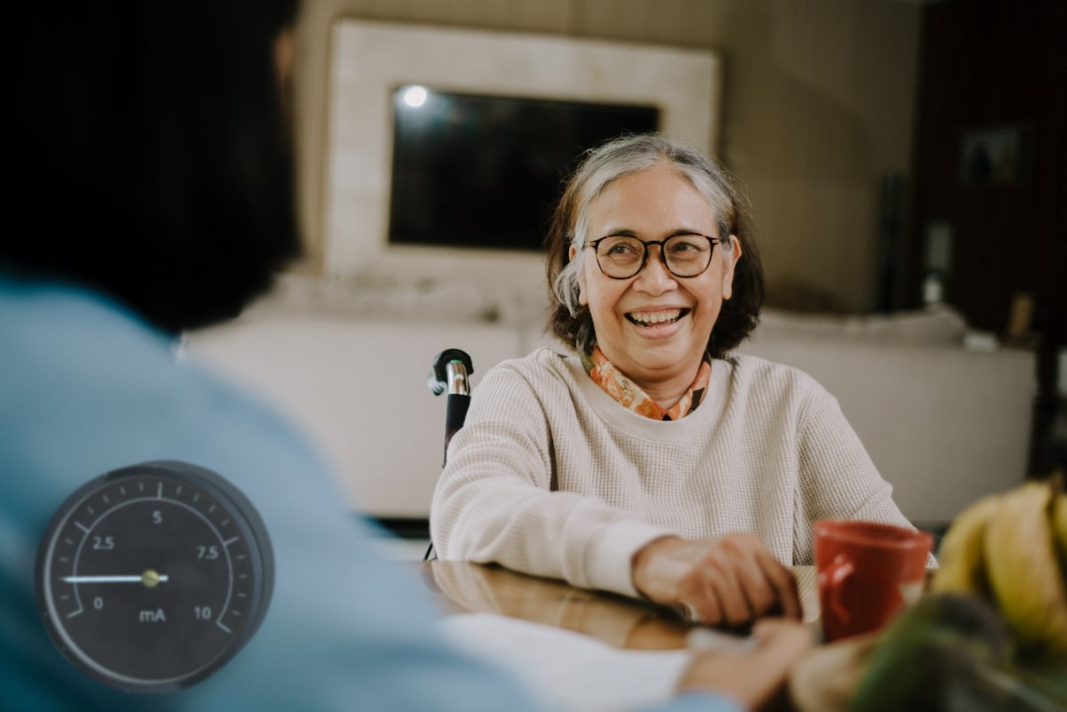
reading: mA 1
